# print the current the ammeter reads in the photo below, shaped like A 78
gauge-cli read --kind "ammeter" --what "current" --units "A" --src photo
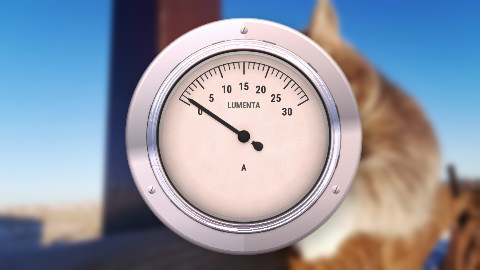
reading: A 1
